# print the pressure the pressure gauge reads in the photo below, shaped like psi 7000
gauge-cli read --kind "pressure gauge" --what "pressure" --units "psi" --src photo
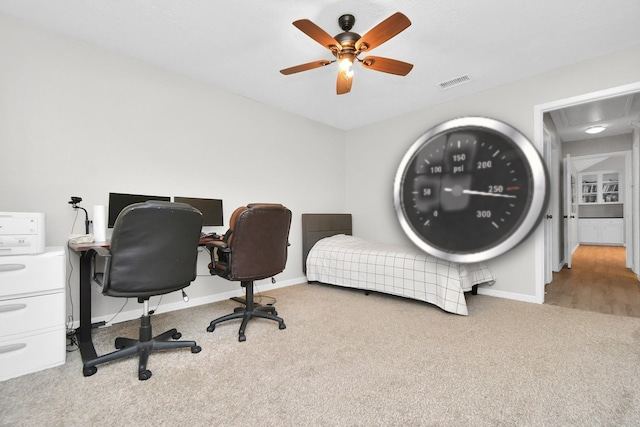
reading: psi 260
